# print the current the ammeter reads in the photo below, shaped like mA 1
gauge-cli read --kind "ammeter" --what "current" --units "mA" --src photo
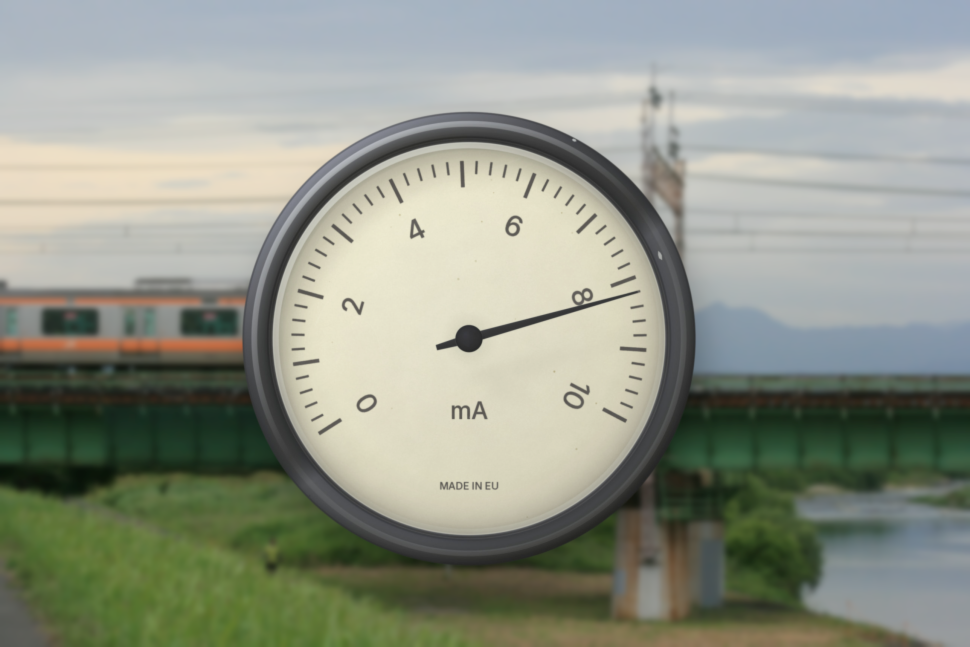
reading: mA 8.2
